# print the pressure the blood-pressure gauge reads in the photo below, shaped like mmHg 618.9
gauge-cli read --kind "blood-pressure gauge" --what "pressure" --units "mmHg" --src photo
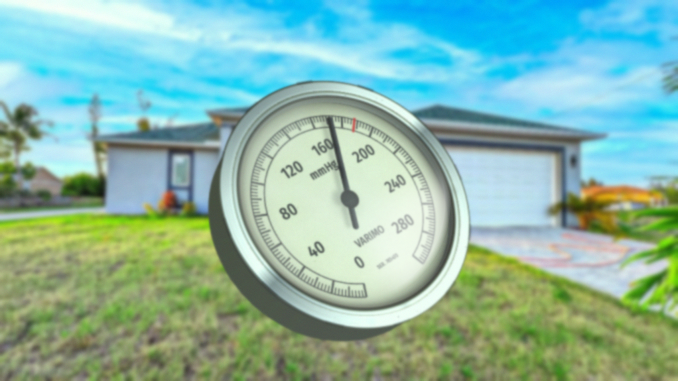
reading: mmHg 170
